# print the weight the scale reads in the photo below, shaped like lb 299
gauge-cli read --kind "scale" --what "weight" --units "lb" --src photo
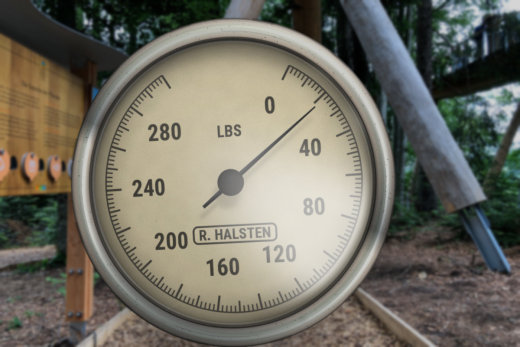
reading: lb 22
